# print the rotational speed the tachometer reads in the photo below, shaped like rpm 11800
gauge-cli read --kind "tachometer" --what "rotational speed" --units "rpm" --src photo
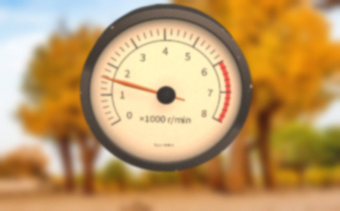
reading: rpm 1600
